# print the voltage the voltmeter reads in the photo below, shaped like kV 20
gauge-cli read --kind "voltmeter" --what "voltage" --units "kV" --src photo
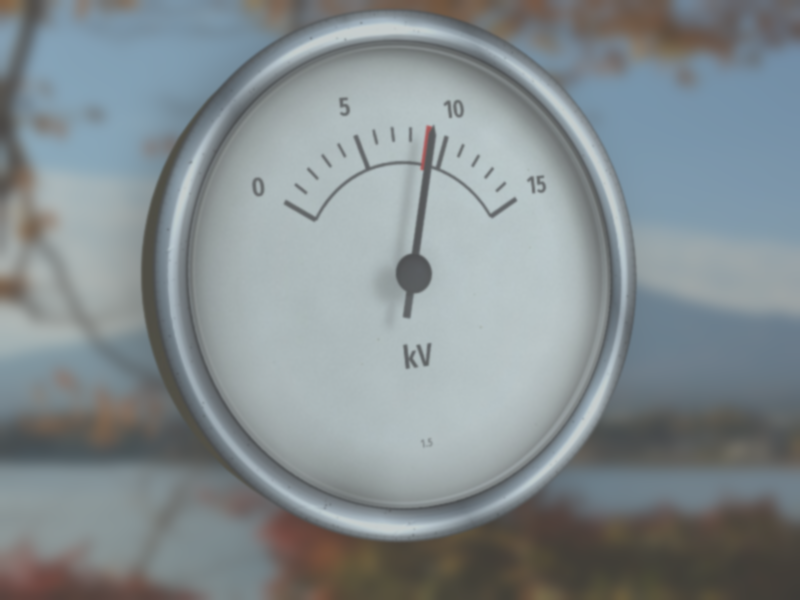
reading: kV 9
